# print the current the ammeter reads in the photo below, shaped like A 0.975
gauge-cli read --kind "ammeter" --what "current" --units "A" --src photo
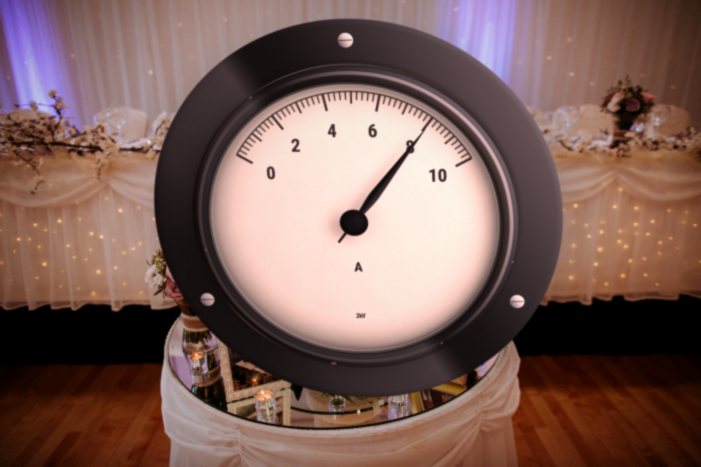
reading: A 8
